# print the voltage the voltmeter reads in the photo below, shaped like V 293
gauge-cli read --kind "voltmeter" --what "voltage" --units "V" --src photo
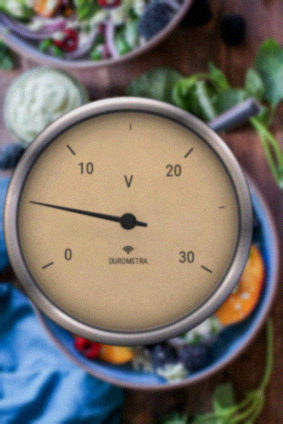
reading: V 5
